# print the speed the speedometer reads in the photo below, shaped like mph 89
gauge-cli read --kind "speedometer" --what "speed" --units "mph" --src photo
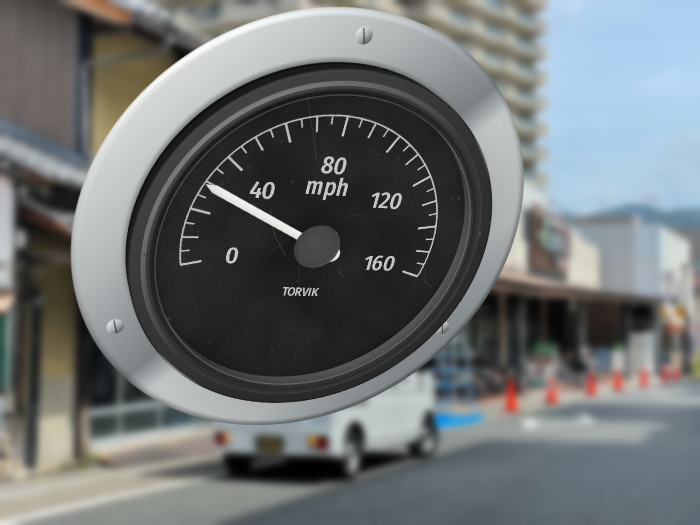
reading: mph 30
